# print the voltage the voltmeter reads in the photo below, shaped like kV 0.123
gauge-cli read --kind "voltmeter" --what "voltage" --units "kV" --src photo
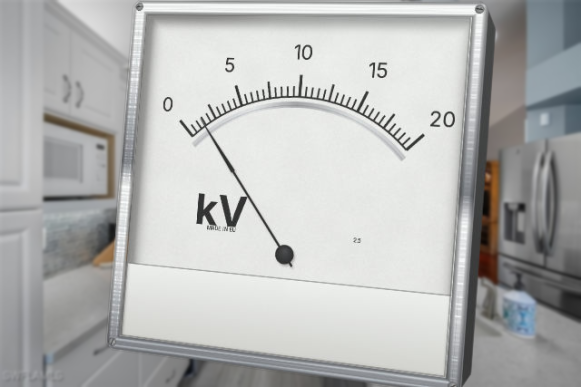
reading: kV 1.5
